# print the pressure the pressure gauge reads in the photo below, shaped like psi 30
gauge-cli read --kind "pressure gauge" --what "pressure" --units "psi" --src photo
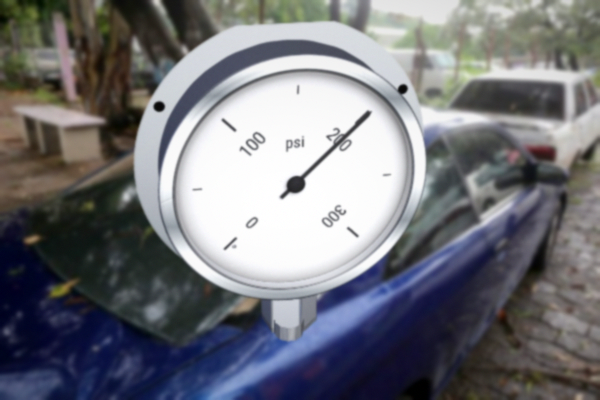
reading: psi 200
